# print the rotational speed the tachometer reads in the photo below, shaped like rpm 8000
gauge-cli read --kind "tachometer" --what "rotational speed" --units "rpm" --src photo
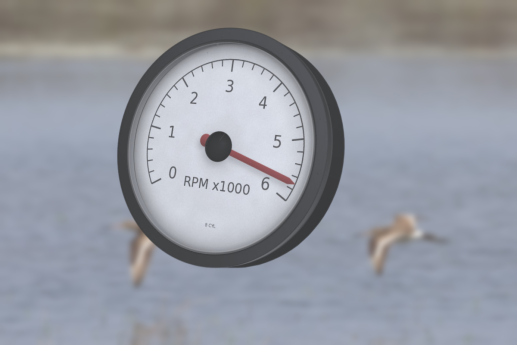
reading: rpm 5700
